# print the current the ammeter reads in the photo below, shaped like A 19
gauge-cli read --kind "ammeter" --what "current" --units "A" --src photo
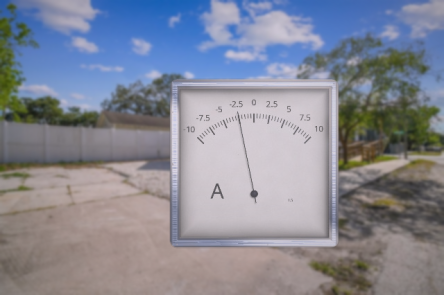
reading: A -2.5
